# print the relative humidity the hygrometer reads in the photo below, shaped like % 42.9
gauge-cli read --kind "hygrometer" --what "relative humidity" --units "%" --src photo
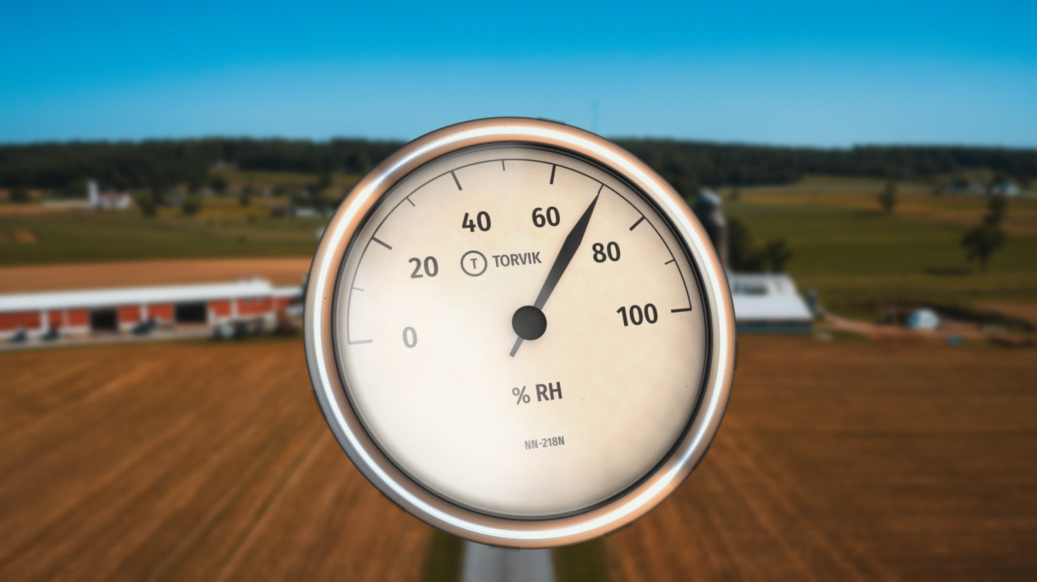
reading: % 70
